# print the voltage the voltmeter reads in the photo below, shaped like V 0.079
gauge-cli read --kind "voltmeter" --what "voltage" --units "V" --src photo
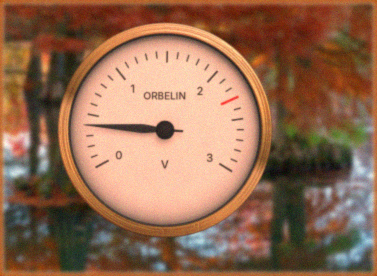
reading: V 0.4
